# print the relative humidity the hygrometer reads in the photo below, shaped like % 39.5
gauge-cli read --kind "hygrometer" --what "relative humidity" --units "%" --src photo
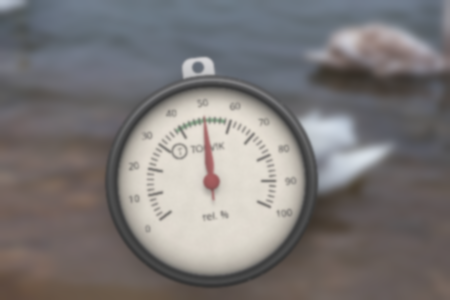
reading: % 50
